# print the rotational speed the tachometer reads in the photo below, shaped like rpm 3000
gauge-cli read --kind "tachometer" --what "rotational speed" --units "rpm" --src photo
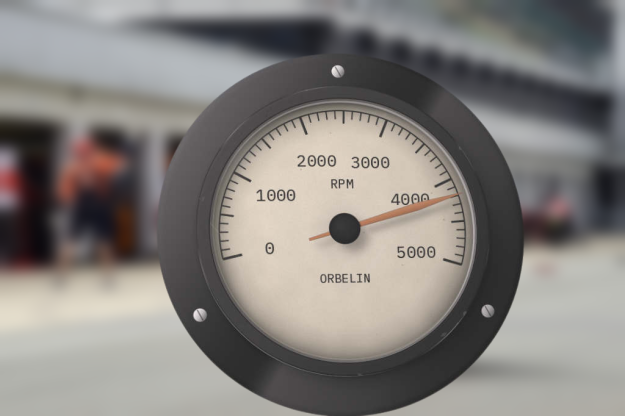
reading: rpm 4200
